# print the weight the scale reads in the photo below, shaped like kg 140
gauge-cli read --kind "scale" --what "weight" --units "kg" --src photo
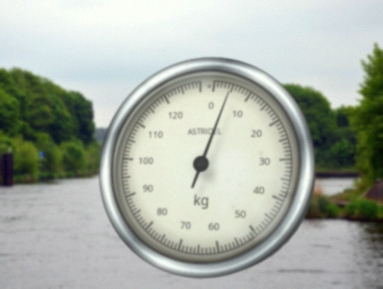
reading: kg 5
